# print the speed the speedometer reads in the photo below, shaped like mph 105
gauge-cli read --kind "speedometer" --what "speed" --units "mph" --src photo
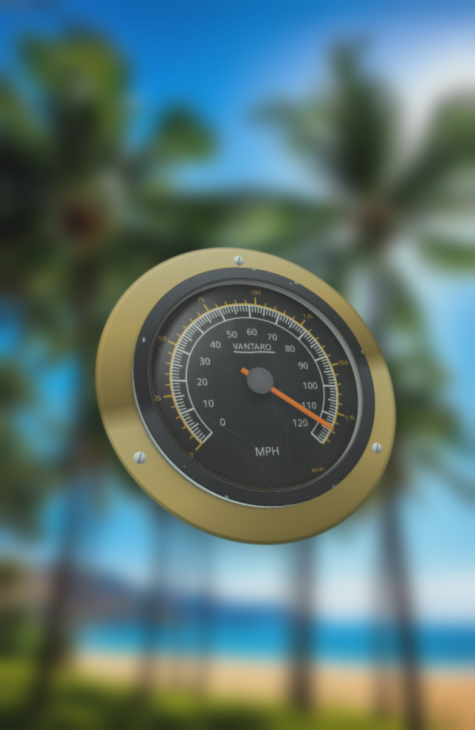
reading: mph 115
